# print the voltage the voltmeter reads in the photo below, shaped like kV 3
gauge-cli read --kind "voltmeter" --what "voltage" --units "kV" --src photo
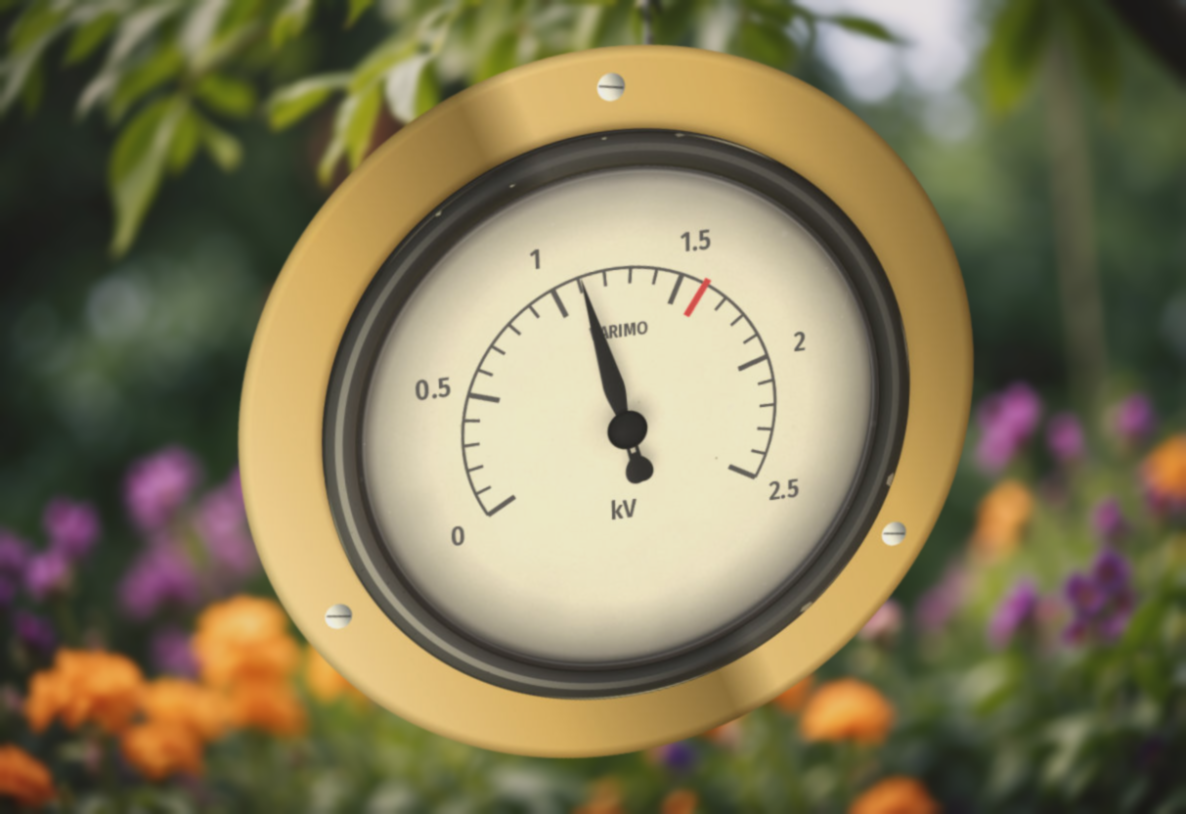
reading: kV 1.1
